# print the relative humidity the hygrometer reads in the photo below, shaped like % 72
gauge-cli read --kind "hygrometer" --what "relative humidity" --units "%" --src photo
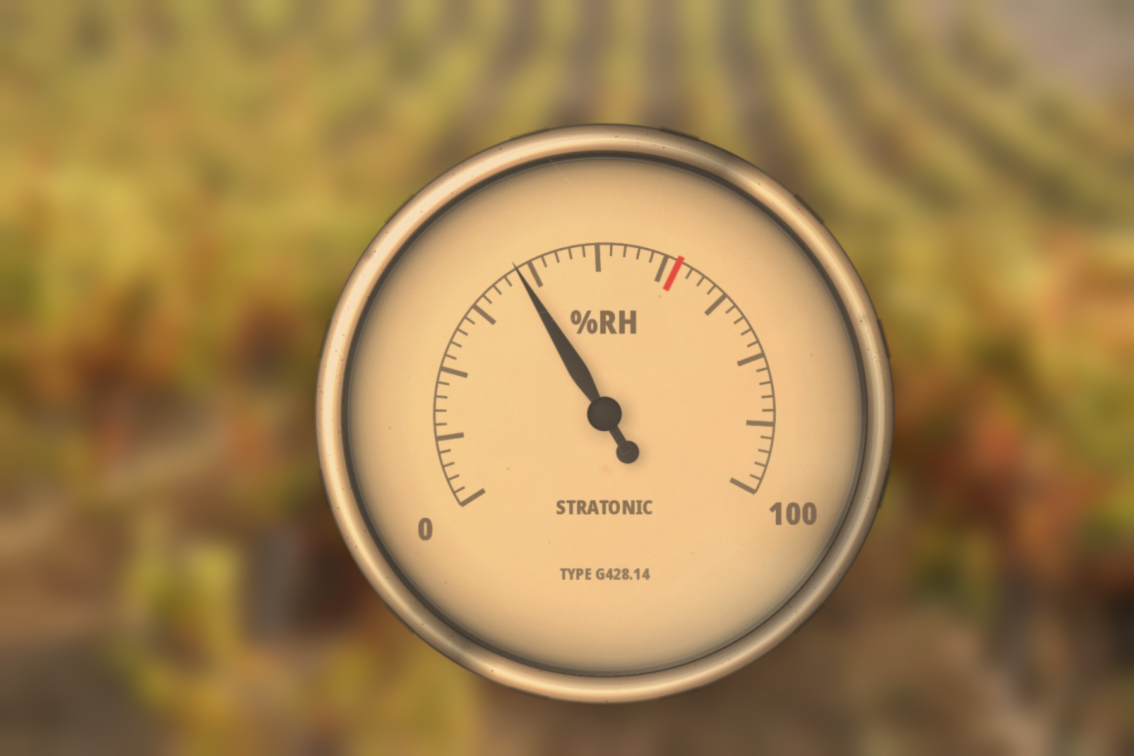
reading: % 38
